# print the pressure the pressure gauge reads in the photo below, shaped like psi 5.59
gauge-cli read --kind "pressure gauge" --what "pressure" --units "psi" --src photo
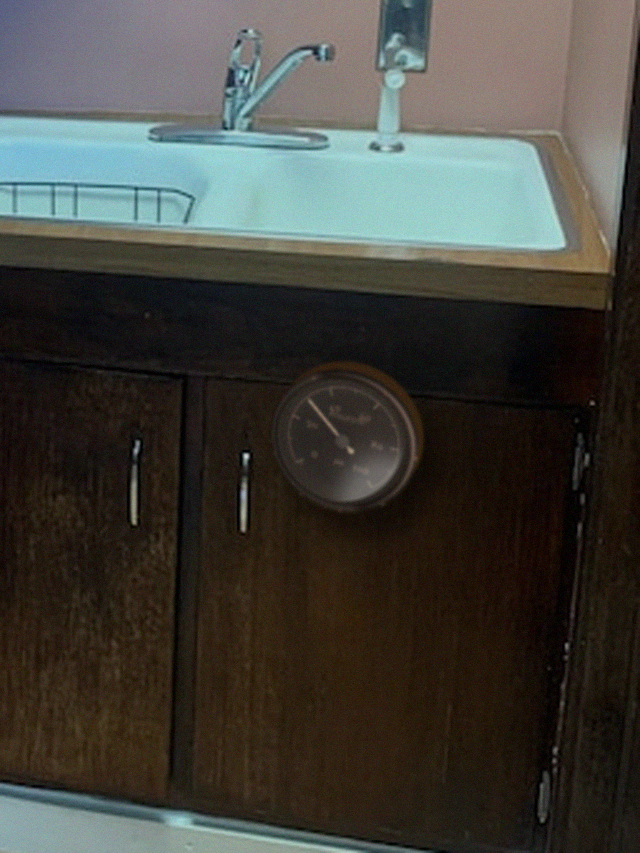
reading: psi 30
